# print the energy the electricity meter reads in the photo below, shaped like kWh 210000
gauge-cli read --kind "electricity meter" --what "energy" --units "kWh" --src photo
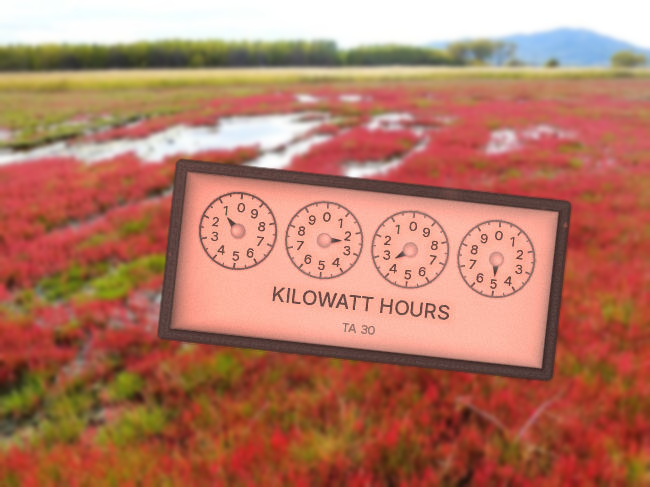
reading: kWh 1235
